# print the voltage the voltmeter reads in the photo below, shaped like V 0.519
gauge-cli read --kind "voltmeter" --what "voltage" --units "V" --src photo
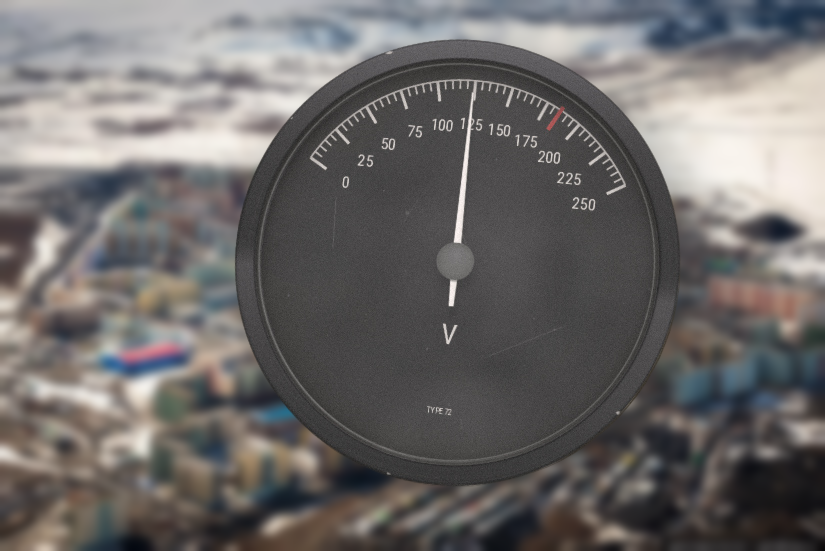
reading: V 125
